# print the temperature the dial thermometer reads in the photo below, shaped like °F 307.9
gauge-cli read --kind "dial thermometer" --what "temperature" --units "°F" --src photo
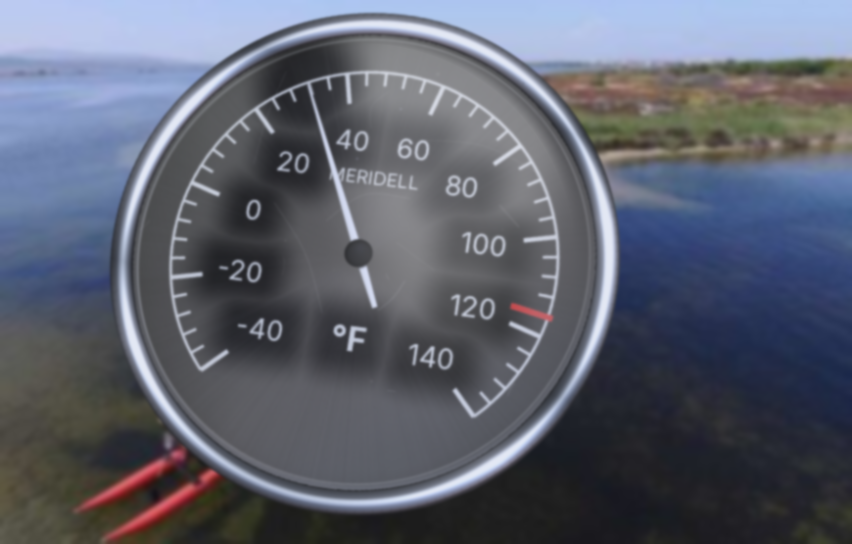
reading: °F 32
